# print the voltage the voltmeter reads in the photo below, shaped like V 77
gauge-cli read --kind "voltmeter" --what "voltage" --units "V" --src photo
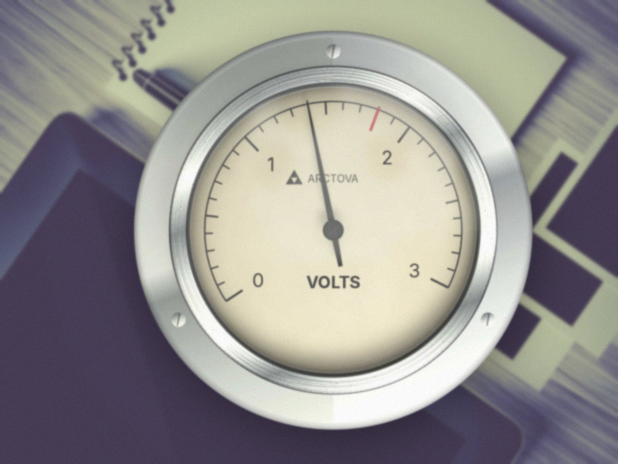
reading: V 1.4
